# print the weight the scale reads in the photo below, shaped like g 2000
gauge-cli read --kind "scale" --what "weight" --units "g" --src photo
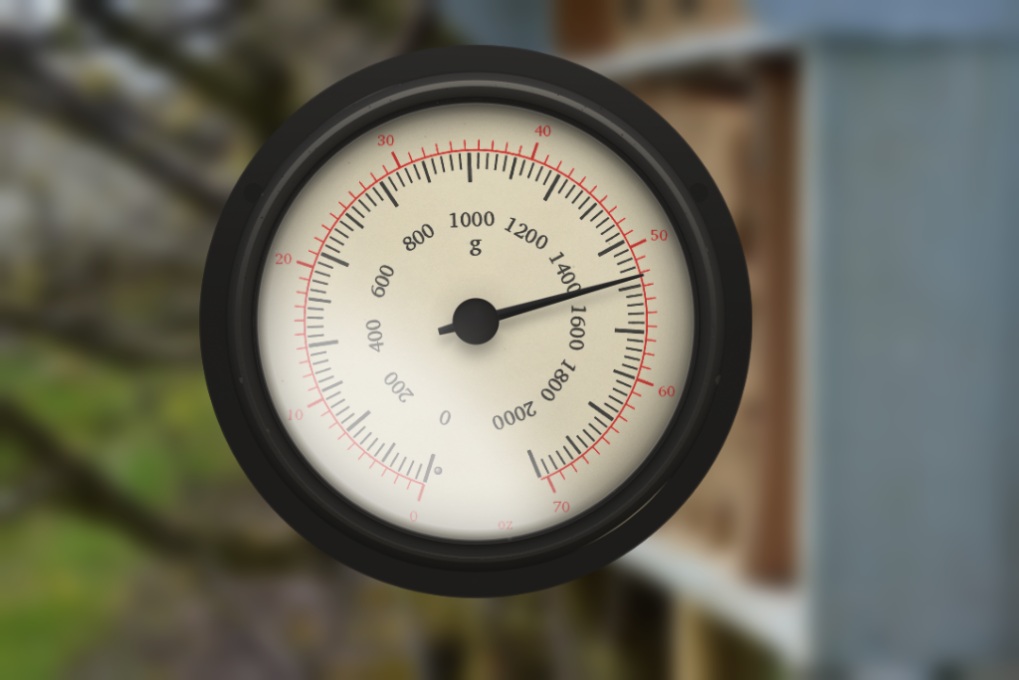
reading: g 1480
